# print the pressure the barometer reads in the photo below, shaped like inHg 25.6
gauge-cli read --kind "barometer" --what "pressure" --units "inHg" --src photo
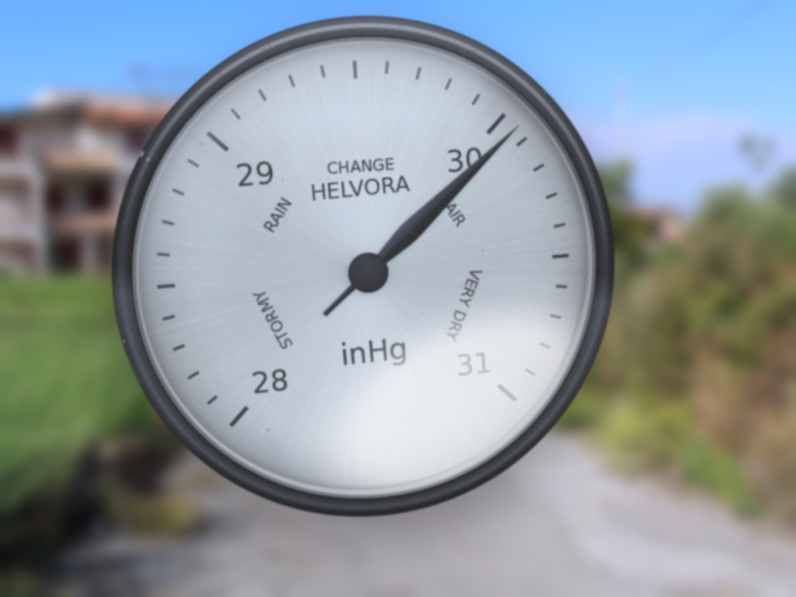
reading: inHg 30.05
